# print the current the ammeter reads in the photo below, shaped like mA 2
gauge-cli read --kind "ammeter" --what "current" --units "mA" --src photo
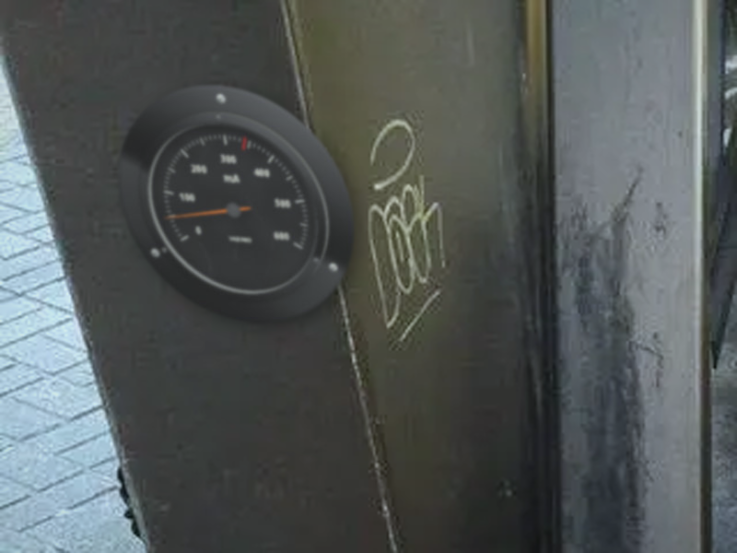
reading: mA 50
